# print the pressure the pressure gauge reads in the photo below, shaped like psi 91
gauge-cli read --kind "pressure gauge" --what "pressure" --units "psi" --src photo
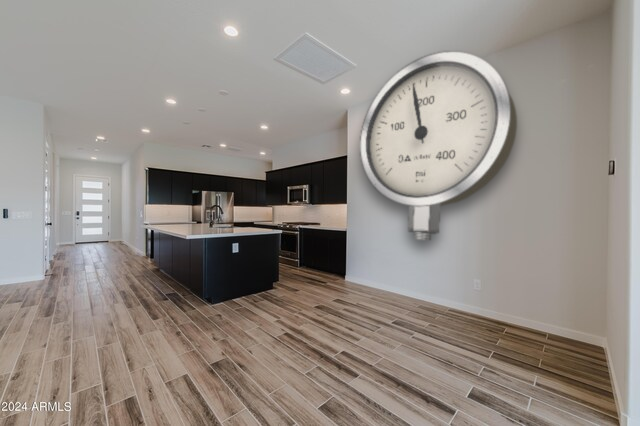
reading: psi 180
